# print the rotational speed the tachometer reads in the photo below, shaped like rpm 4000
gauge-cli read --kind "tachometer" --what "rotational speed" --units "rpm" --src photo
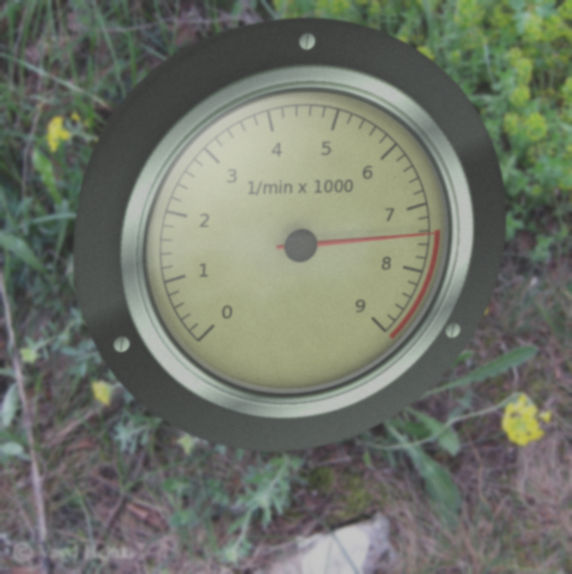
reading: rpm 7400
